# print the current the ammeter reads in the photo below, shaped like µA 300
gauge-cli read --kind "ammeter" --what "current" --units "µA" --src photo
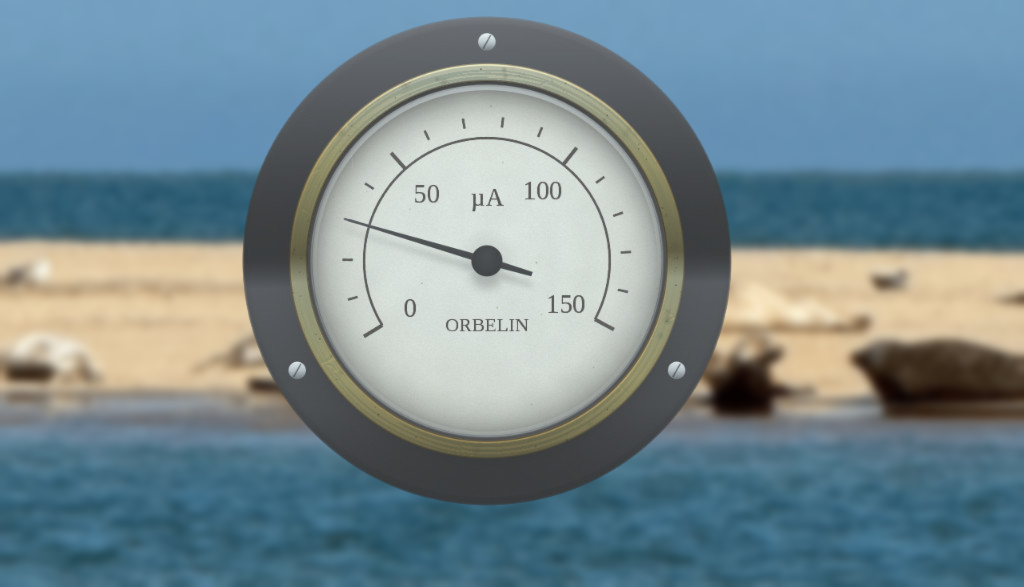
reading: µA 30
